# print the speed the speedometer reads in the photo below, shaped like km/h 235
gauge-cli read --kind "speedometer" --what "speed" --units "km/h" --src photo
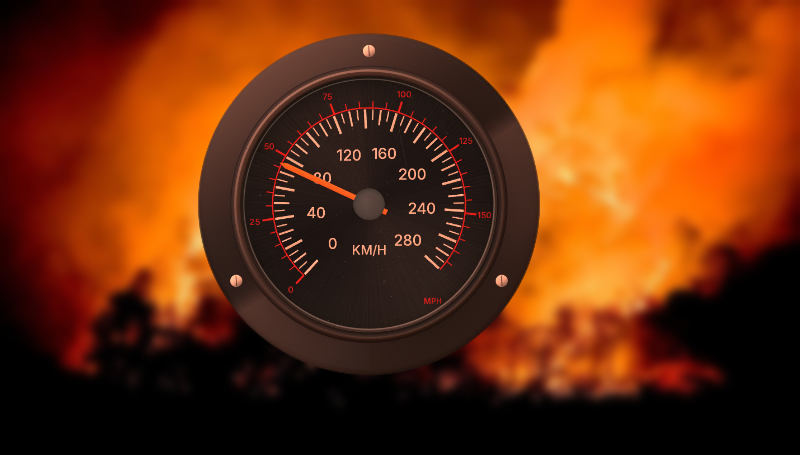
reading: km/h 75
